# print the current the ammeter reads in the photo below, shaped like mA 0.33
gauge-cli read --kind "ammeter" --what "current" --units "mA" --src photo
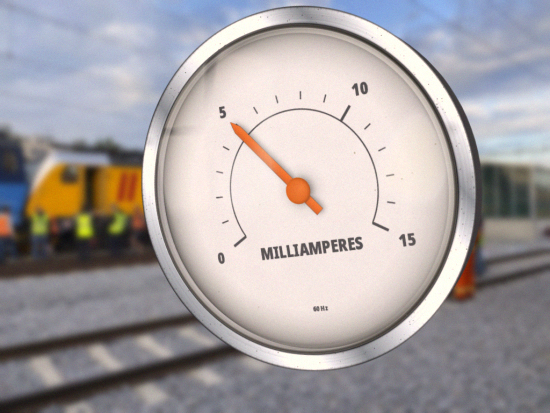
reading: mA 5
